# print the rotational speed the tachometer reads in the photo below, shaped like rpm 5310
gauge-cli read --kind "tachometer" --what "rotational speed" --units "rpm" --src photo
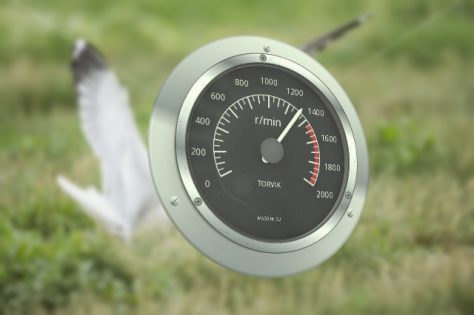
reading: rpm 1300
